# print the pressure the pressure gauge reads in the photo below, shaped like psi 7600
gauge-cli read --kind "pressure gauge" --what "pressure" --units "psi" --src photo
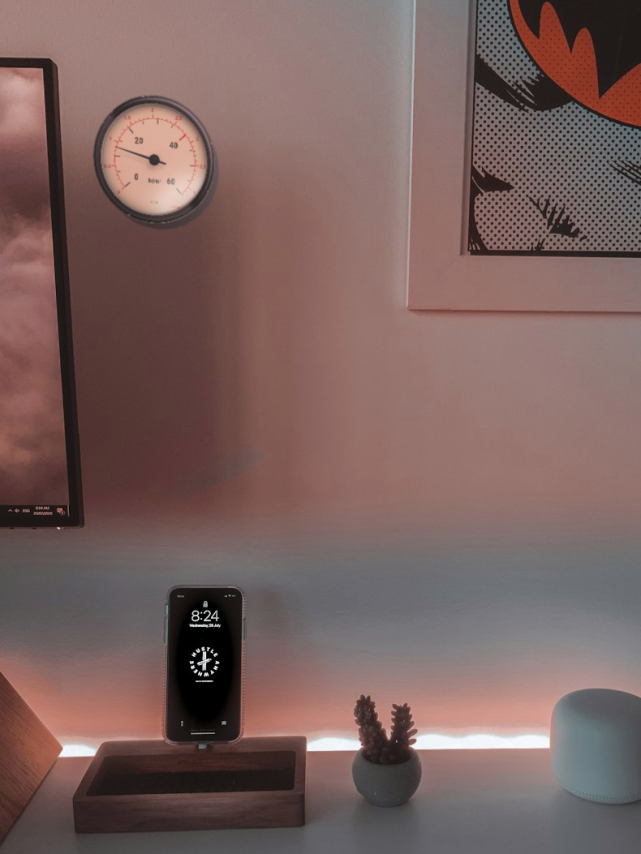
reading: psi 12.5
